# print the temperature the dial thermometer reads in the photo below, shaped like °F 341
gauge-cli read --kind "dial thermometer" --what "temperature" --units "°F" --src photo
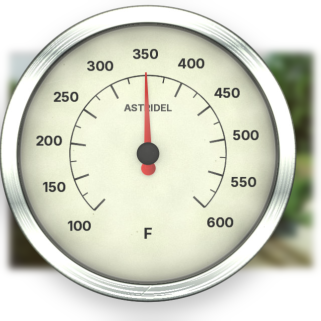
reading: °F 350
